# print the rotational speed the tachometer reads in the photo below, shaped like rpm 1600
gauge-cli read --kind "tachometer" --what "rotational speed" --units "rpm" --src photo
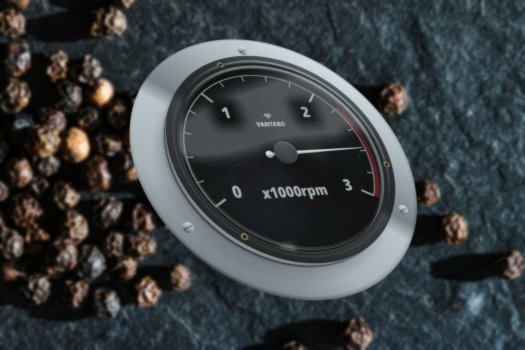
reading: rpm 2600
